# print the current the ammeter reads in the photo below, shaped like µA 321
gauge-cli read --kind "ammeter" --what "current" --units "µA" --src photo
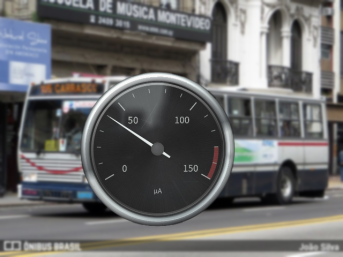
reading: µA 40
